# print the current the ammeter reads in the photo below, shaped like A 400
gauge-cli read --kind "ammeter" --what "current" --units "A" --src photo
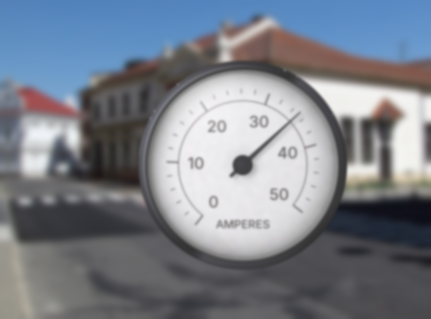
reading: A 35
